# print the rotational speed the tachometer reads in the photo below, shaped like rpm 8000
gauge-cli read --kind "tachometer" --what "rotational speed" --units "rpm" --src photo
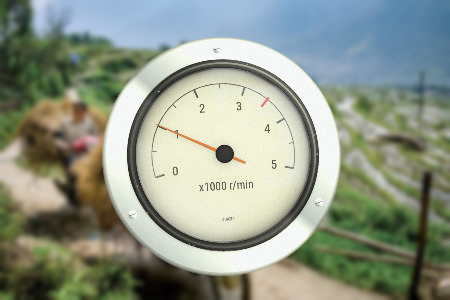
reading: rpm 1000
